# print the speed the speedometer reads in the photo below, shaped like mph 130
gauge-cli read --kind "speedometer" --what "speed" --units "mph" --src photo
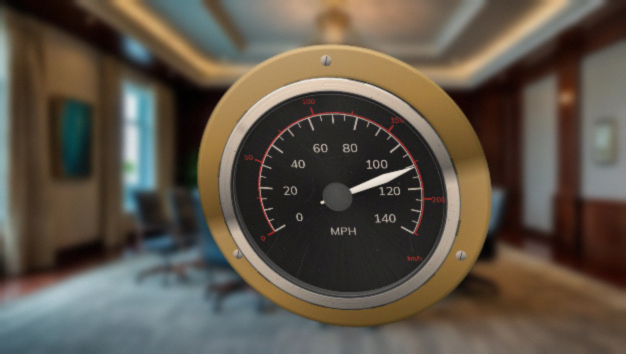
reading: mph 110
